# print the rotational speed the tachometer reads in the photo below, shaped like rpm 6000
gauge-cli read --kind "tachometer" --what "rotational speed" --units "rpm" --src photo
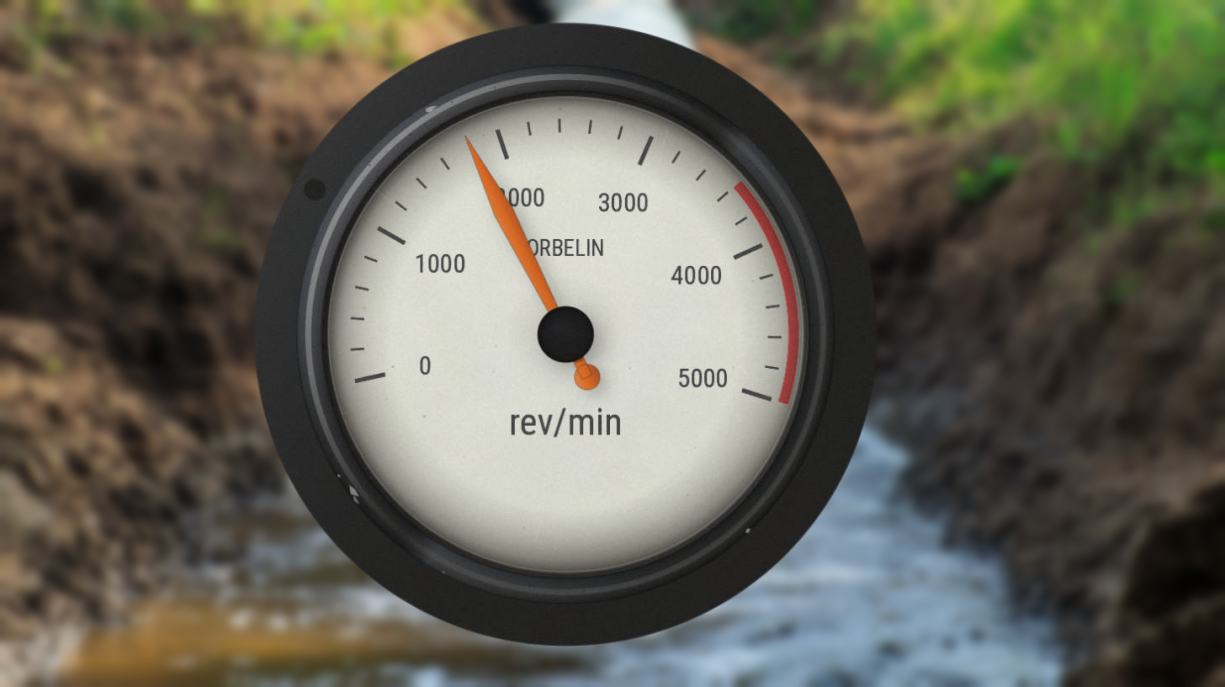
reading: rpm 1800
